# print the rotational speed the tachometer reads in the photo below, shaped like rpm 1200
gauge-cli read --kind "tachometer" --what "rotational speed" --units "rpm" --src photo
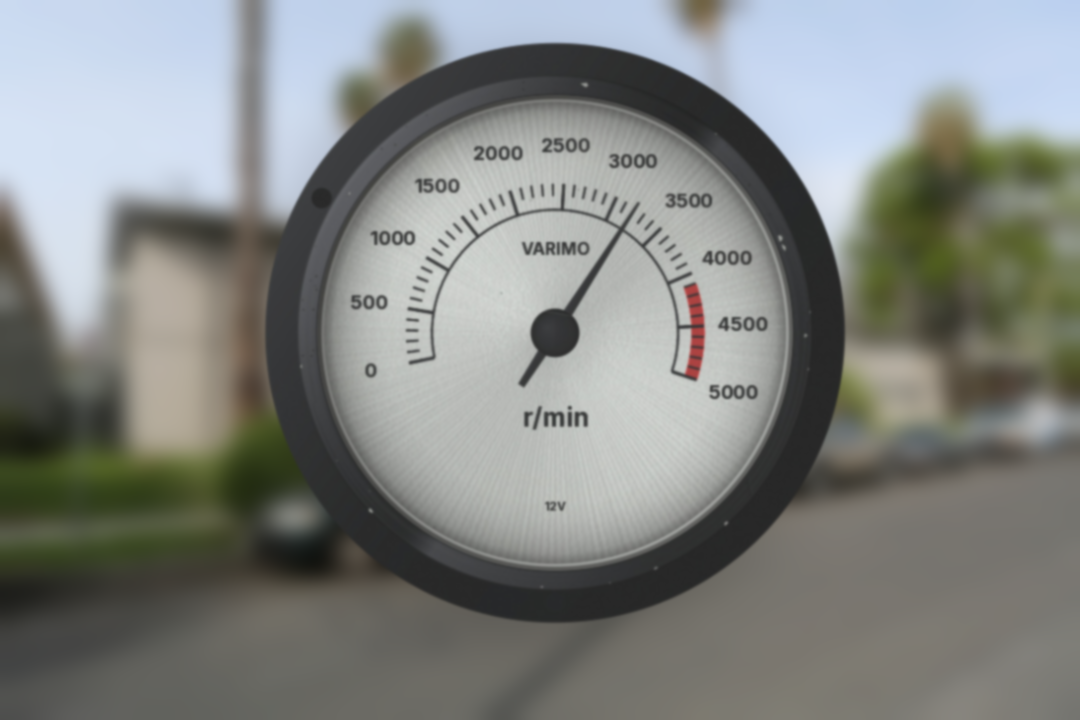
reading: rpm 3200
